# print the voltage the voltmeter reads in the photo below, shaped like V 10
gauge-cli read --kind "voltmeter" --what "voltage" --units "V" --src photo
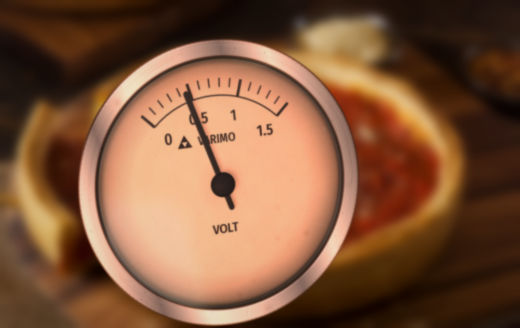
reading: V 0.45
